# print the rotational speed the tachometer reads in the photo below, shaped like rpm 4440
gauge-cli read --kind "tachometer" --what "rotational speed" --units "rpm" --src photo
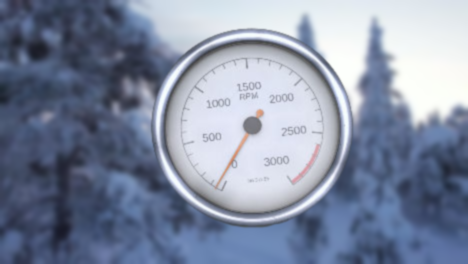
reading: rpm 50
